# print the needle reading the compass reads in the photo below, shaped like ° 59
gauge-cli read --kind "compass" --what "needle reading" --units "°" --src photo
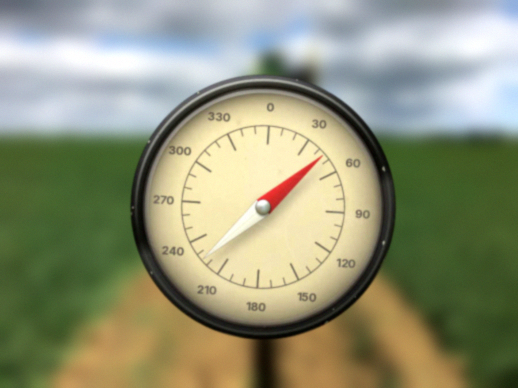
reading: ° 45
